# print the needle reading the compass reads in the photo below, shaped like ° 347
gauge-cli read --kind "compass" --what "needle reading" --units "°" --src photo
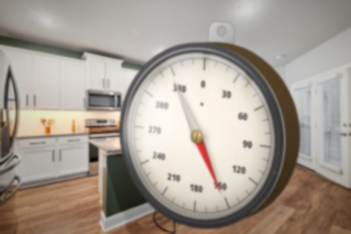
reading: ° 150
